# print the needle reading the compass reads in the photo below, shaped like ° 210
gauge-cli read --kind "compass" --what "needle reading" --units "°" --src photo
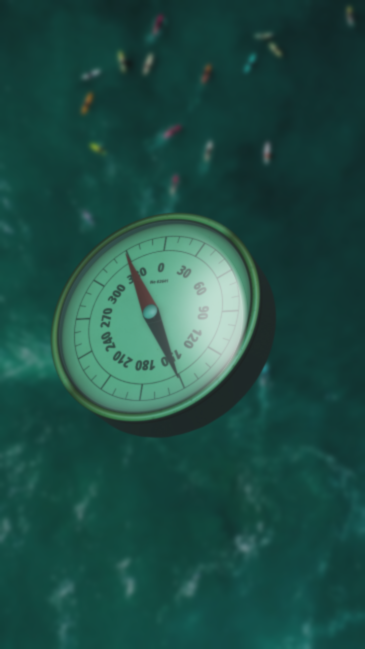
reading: ° 330
